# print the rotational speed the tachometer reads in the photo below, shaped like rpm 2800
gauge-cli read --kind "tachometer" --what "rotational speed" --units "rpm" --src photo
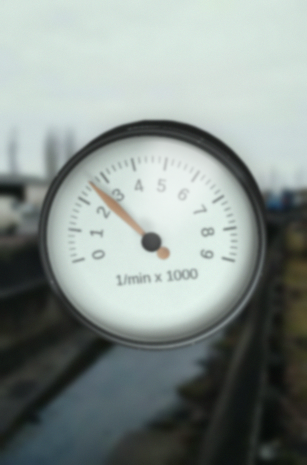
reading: rpm 2600
